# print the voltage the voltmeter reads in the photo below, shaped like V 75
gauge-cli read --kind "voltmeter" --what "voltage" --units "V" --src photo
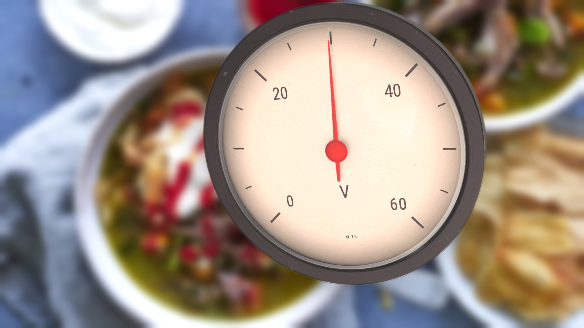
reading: V 30
